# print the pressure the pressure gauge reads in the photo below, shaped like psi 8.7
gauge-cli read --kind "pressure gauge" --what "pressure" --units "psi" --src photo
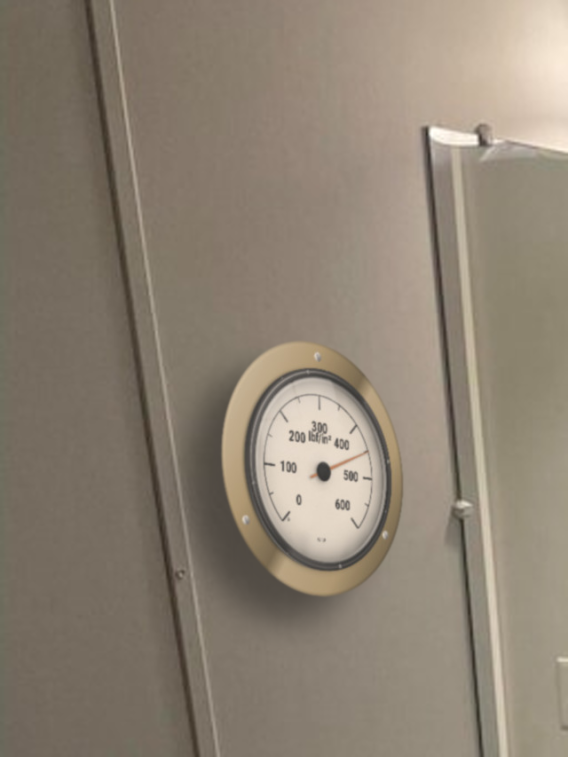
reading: psi 450
